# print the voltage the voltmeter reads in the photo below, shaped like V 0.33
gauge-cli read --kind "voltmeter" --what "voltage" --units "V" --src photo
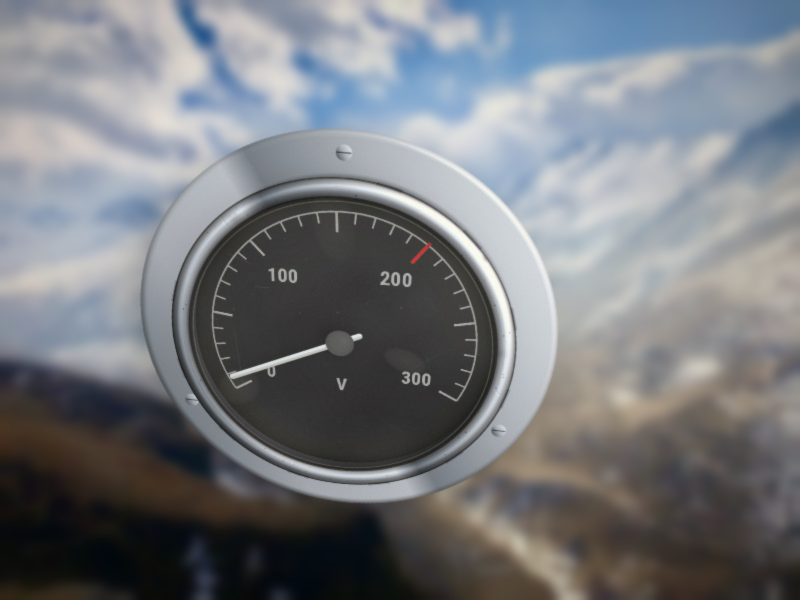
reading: V 10
